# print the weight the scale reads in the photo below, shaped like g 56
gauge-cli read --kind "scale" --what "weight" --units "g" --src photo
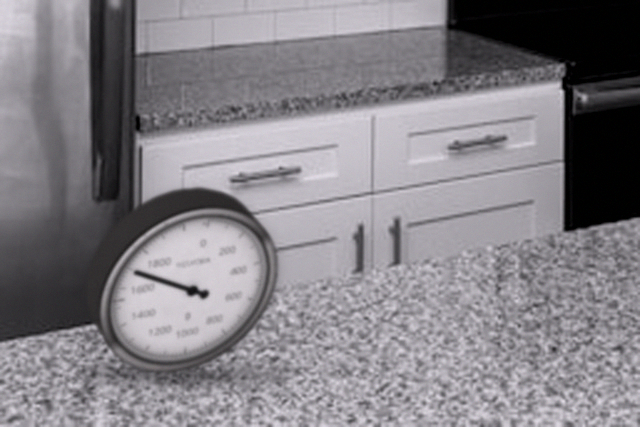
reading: g 1700
